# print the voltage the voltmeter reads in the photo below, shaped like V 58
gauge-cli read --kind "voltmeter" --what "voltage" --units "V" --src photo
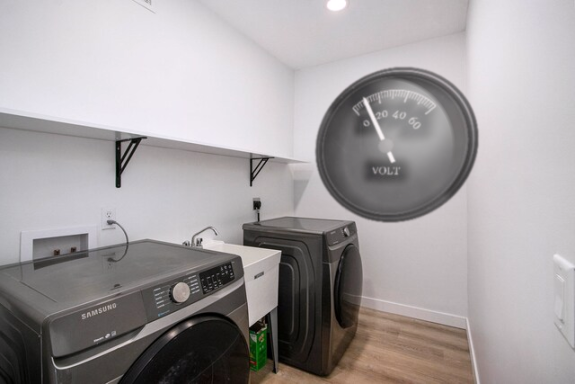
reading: V 10
